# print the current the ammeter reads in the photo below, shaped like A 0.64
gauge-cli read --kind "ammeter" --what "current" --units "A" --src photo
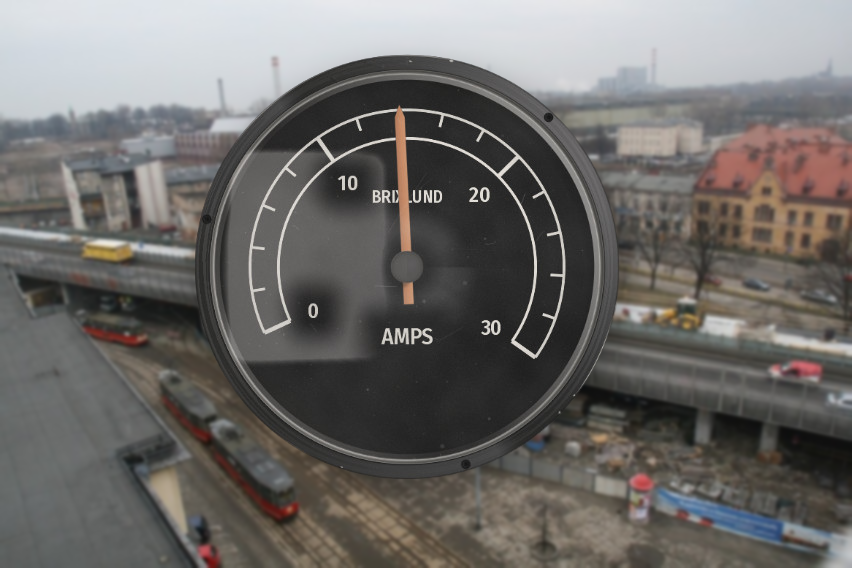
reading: A 14
